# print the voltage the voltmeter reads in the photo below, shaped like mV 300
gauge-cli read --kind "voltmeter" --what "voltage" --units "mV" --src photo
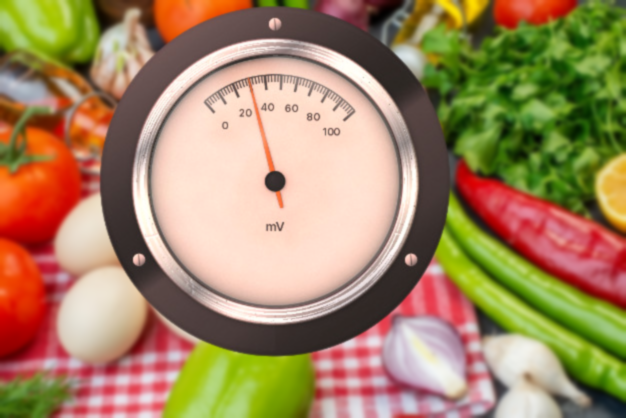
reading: mV 30
